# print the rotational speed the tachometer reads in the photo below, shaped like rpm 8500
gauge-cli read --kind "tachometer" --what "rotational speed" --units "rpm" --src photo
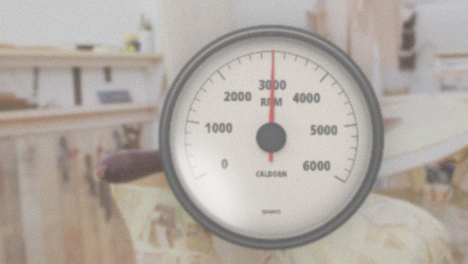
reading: rpm 3000
